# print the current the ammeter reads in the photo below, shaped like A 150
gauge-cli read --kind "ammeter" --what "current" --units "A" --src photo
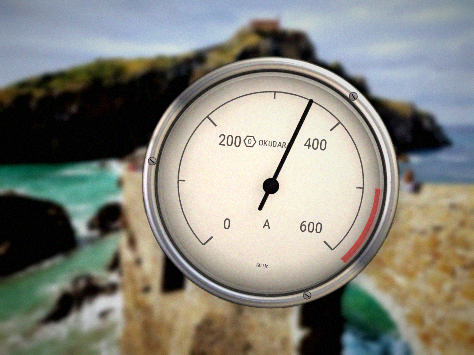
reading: A 350
